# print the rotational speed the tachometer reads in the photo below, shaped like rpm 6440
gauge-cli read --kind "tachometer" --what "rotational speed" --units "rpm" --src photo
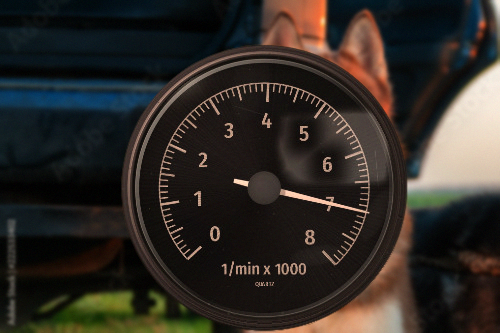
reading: rpm 7000
